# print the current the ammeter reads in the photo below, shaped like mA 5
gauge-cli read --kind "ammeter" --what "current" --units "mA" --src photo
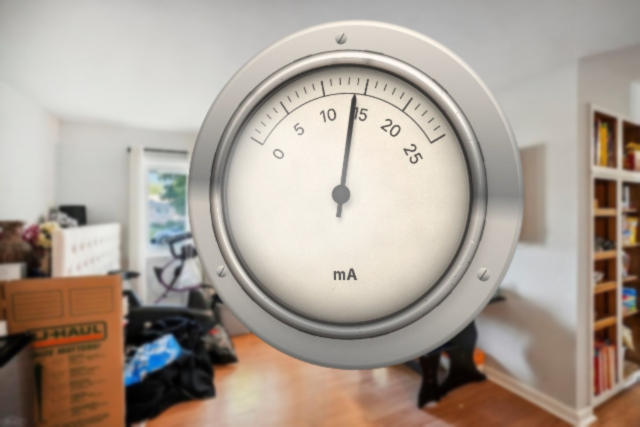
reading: mA 14
